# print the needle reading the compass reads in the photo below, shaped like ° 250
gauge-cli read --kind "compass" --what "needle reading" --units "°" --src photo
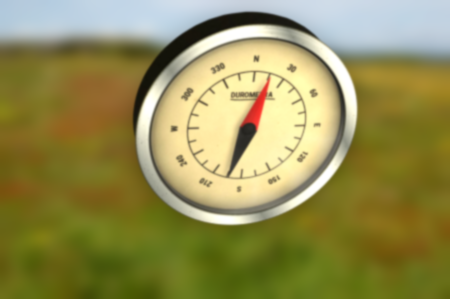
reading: ° 15
